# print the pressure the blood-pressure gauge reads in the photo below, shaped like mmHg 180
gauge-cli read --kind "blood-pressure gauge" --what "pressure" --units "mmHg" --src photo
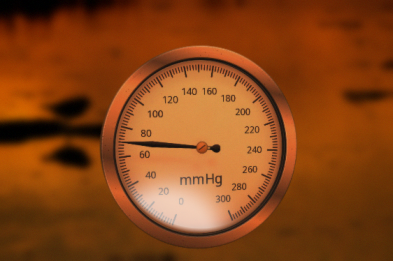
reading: mmHg 70
